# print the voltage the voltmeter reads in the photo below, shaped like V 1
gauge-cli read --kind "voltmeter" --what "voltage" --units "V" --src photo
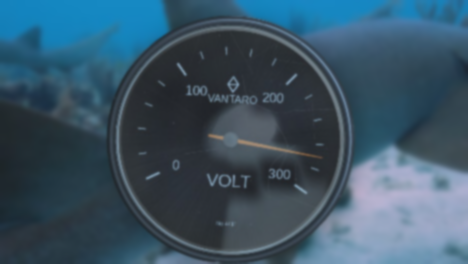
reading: V 270
